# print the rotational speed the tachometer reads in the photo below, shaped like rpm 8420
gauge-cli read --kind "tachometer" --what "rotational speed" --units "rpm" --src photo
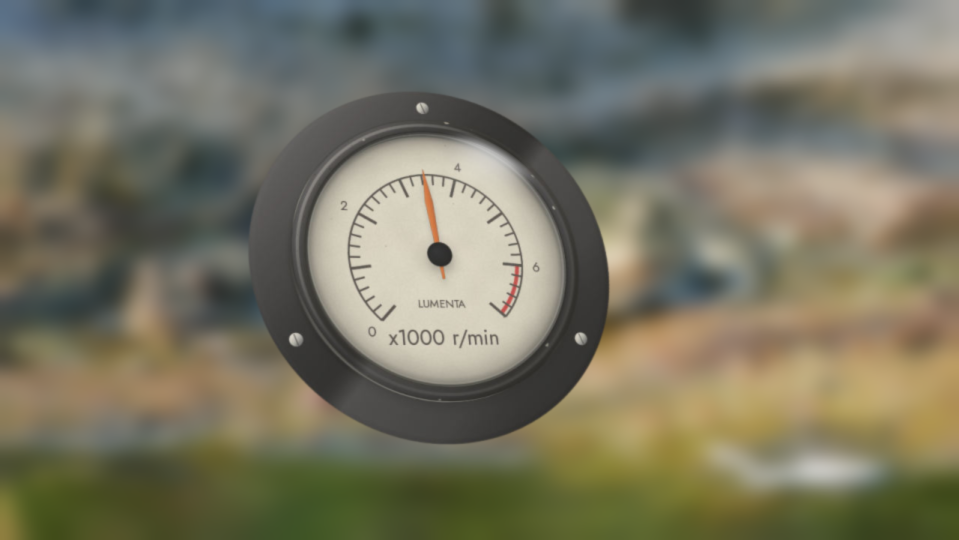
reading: rpm 3400
